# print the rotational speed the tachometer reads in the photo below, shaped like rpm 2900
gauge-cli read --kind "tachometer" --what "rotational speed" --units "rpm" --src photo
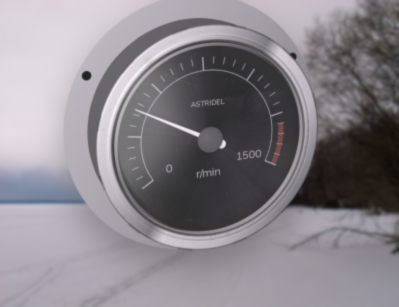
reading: rpm 375
